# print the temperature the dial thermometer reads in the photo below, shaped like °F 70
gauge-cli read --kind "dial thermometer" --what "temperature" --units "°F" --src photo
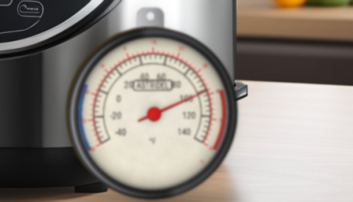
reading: °F 100
